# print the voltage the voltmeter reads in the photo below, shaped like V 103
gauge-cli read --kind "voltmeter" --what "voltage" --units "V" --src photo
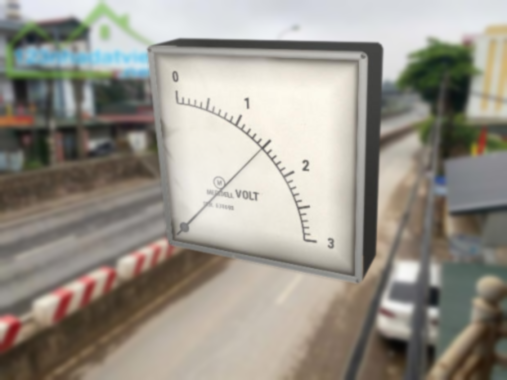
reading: V 1.5
